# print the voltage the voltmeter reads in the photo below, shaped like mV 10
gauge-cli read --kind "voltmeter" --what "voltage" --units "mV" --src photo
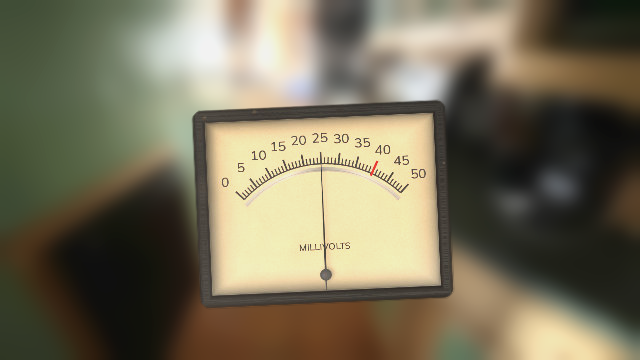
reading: mV 25
